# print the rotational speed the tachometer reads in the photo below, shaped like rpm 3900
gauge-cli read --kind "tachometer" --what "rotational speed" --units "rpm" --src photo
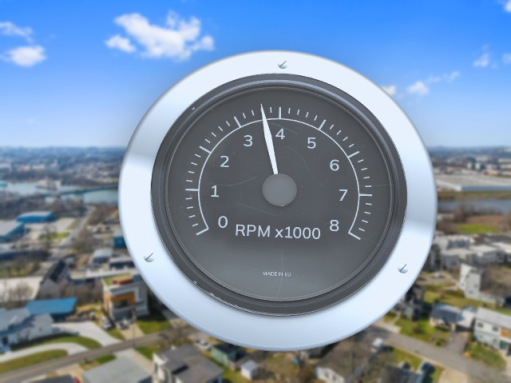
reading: rpm 3600
